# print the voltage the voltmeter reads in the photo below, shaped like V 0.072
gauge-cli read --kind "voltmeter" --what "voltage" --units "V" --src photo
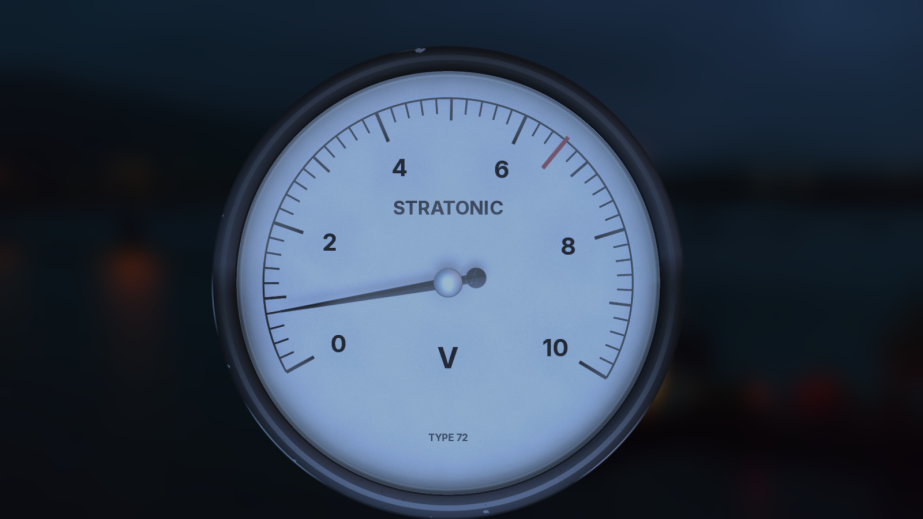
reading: V 0.8
